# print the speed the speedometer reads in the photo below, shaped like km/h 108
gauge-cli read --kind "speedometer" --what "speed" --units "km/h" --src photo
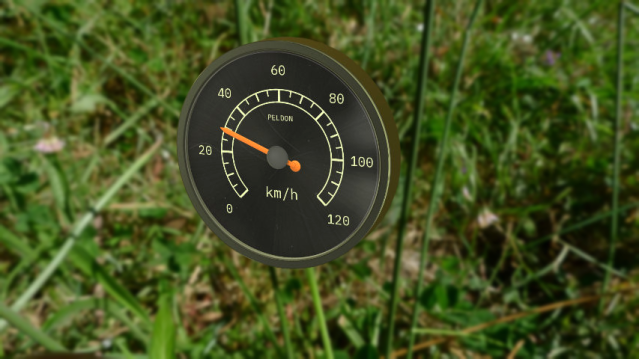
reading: km/h 30
